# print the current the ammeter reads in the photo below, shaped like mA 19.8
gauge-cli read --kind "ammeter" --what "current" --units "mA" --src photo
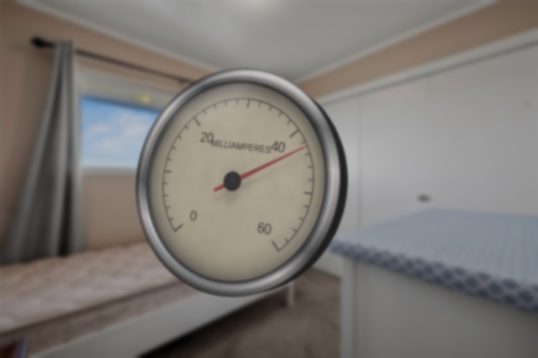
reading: mA 43
